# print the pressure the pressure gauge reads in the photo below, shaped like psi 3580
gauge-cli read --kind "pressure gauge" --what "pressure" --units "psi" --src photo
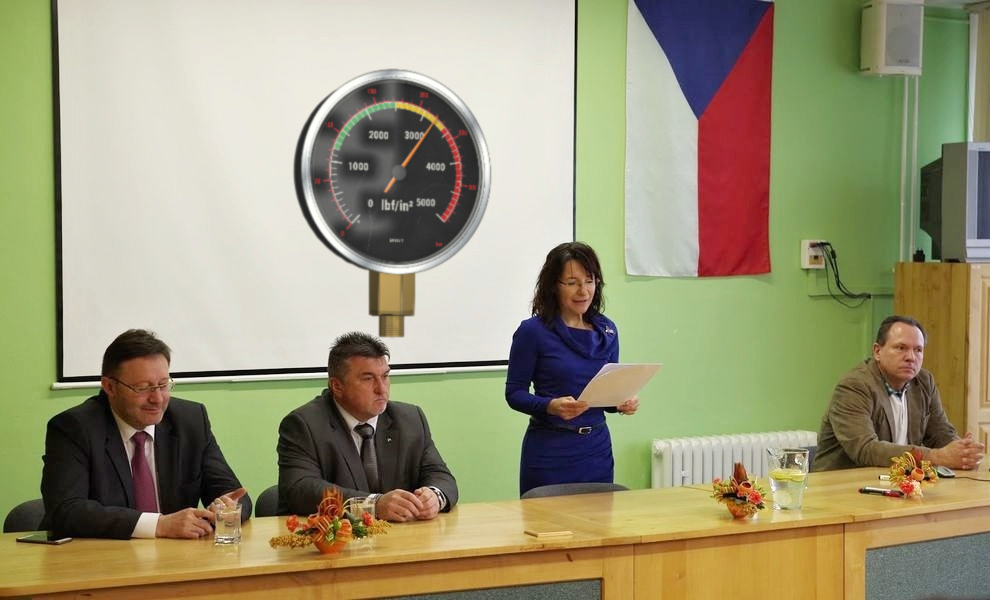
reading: psi 3200
